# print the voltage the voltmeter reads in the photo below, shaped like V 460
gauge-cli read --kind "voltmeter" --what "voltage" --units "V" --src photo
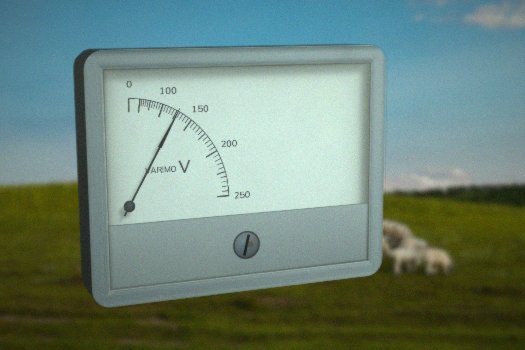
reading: V 125
